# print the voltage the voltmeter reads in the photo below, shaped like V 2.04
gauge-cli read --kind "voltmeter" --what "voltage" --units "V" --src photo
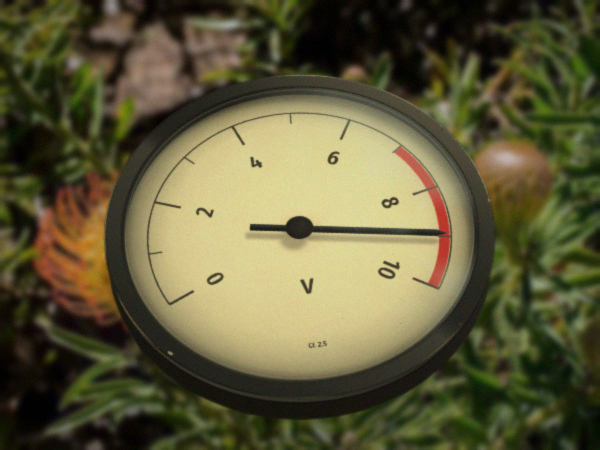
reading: V 9
